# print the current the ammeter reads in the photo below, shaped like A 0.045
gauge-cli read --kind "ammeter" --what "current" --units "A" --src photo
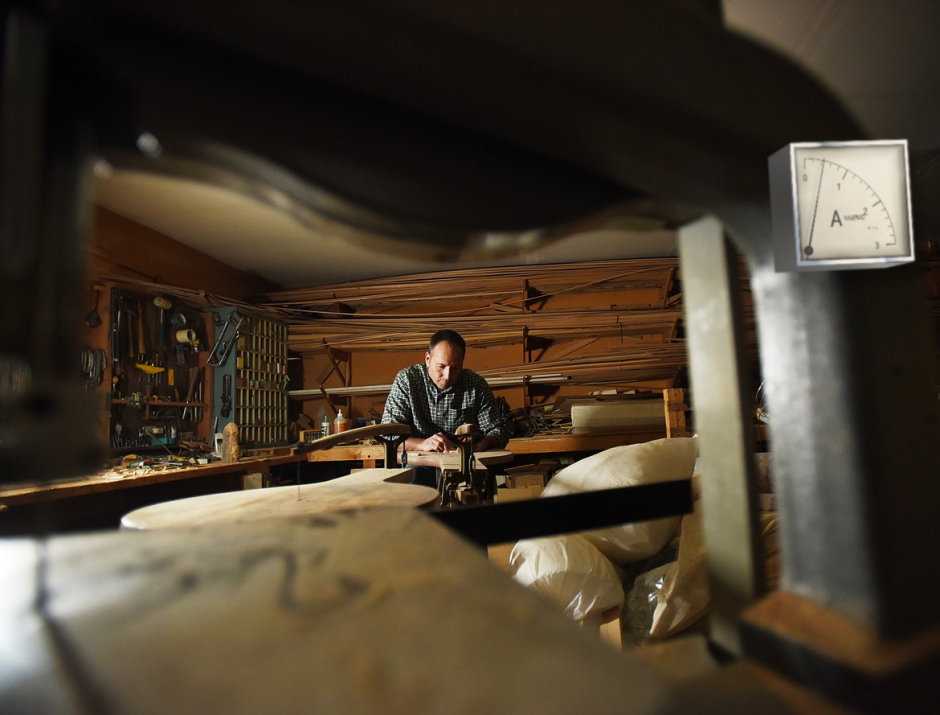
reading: A 0.4
